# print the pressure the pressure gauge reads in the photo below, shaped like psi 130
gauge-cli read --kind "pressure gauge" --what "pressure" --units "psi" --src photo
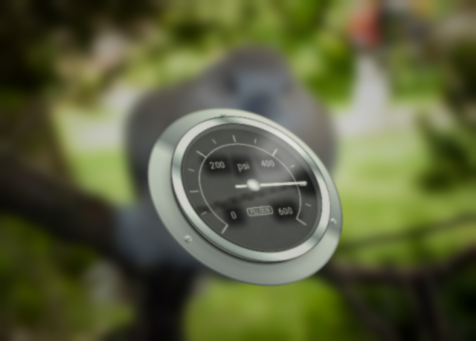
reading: psi 500
